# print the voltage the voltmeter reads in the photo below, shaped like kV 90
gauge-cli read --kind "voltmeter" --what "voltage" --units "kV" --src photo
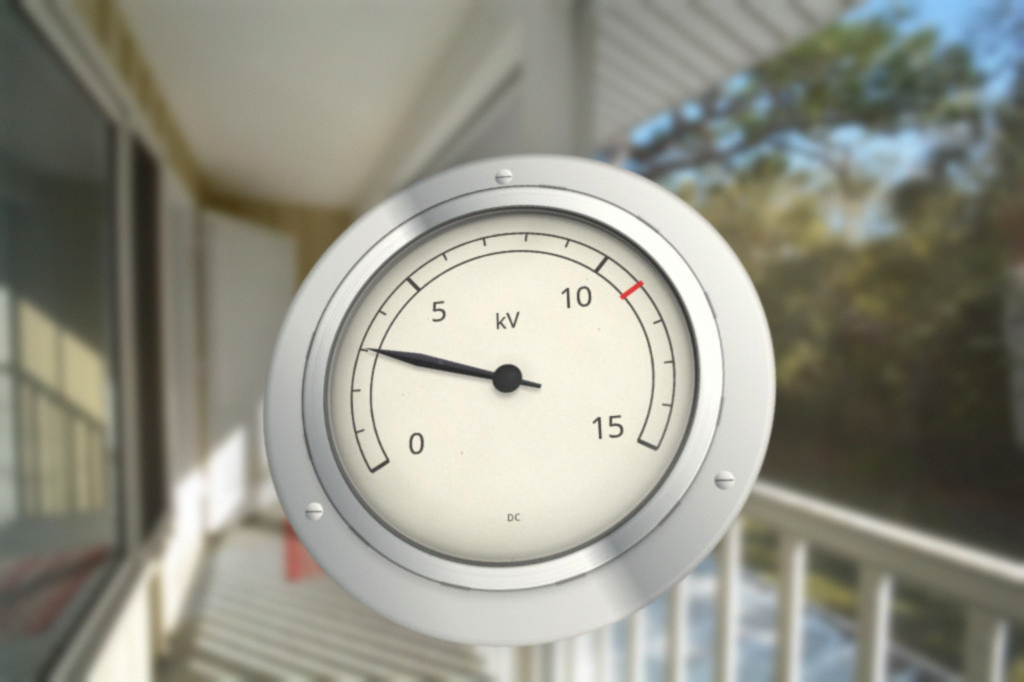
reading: kV 3
